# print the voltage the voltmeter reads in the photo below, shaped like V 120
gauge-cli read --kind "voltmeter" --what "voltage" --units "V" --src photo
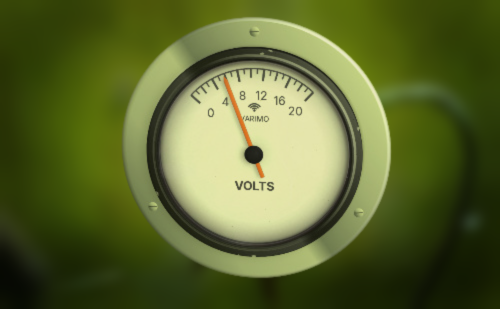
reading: V 6
